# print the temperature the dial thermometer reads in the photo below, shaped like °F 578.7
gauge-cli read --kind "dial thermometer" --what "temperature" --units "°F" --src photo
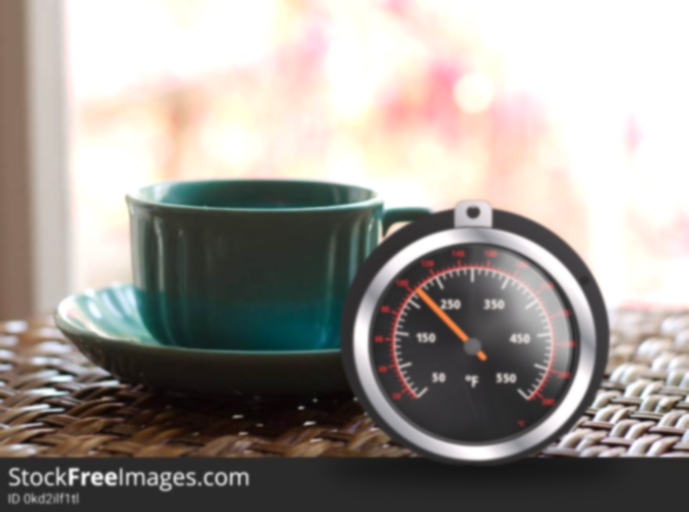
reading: °F 220
